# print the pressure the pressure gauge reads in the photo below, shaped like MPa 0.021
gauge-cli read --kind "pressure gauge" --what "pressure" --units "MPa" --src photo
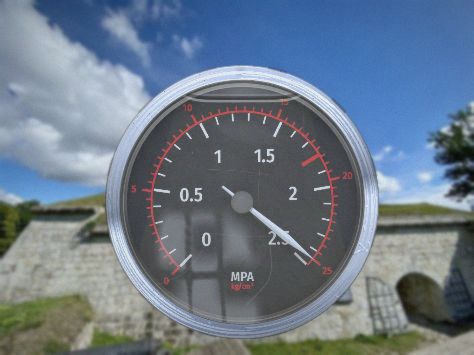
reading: MPa 2.45
